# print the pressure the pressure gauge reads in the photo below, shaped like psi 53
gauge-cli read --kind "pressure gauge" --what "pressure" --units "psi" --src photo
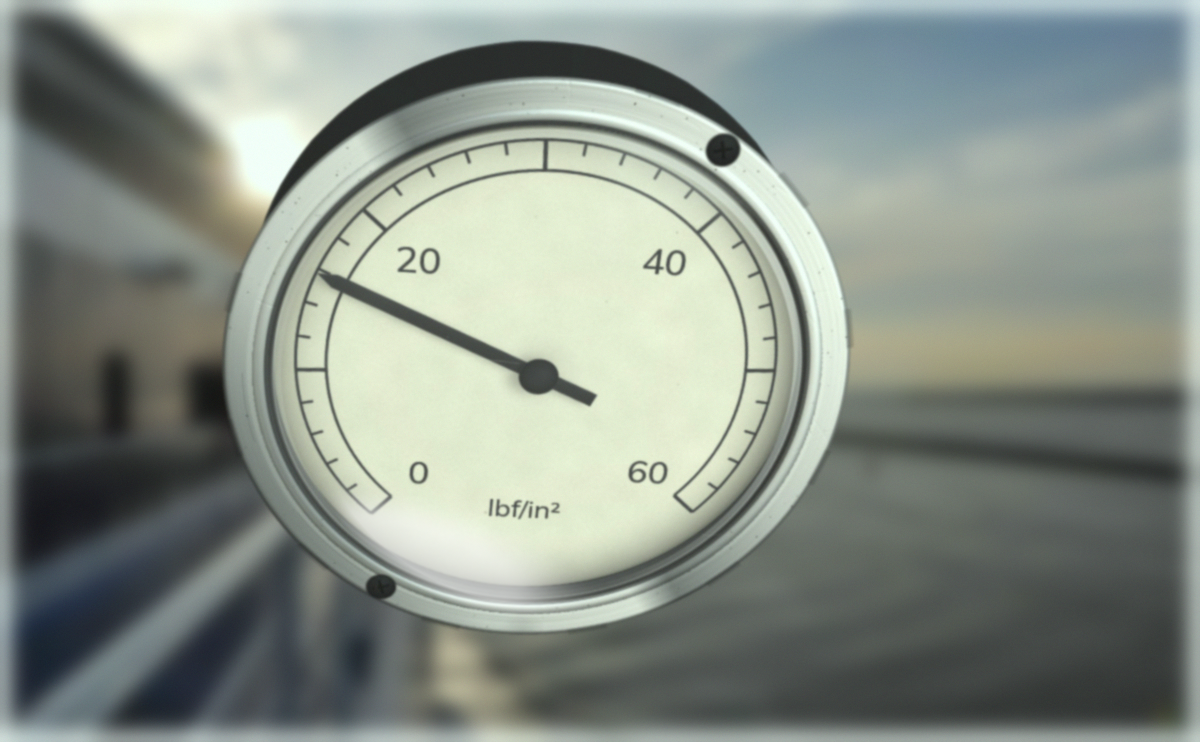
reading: psi 16
